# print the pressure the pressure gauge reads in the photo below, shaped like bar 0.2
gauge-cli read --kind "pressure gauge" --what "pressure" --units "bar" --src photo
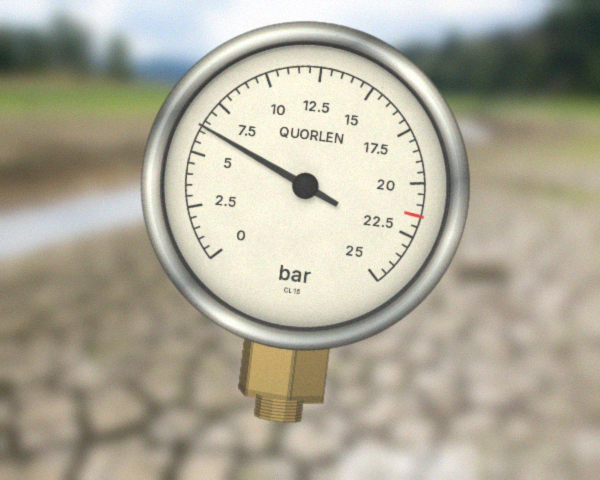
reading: bar 6.25
